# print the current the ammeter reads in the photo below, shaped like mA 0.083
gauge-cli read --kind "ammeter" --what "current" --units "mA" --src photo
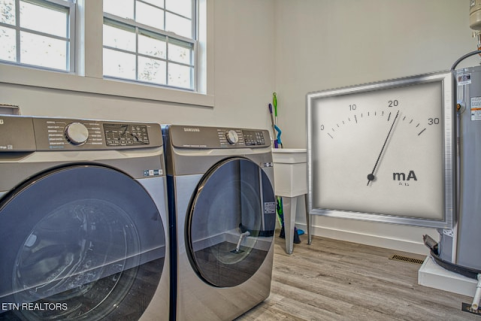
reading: mA 22
